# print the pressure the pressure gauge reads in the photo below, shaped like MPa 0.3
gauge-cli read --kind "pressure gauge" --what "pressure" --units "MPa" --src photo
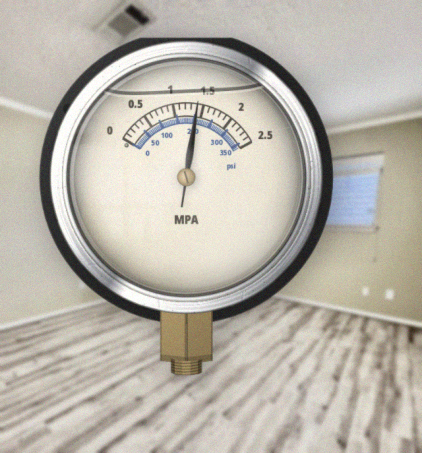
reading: MPa 1.4
